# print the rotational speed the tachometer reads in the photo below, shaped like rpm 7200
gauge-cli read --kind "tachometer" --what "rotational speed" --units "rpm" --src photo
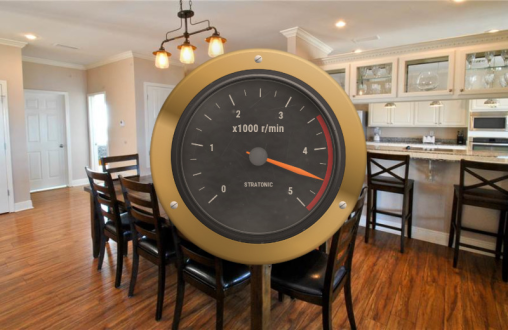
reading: rpm 4500
